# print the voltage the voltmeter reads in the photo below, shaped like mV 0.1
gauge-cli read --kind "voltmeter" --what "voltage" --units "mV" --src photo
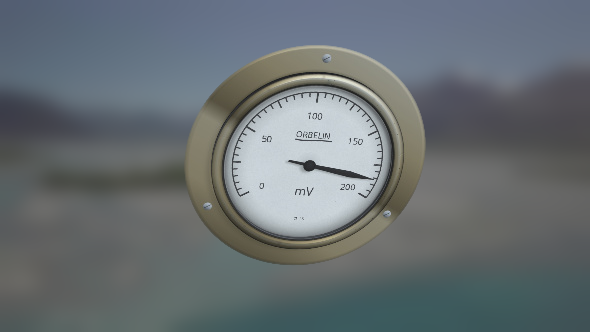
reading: mV 185
